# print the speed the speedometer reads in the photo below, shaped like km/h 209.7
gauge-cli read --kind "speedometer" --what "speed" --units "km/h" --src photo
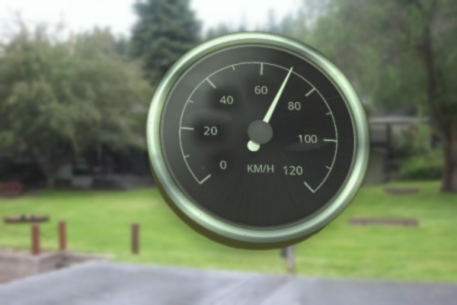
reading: km/h 70
